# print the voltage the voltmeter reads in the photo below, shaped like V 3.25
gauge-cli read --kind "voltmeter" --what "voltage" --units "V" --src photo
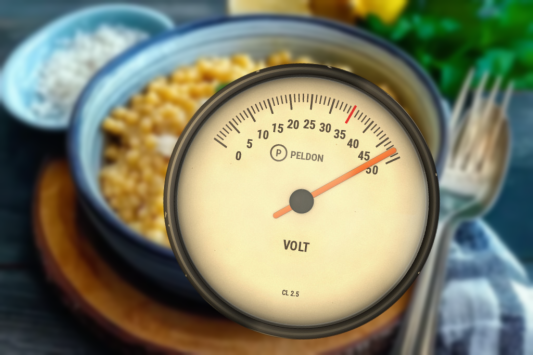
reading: V 48
